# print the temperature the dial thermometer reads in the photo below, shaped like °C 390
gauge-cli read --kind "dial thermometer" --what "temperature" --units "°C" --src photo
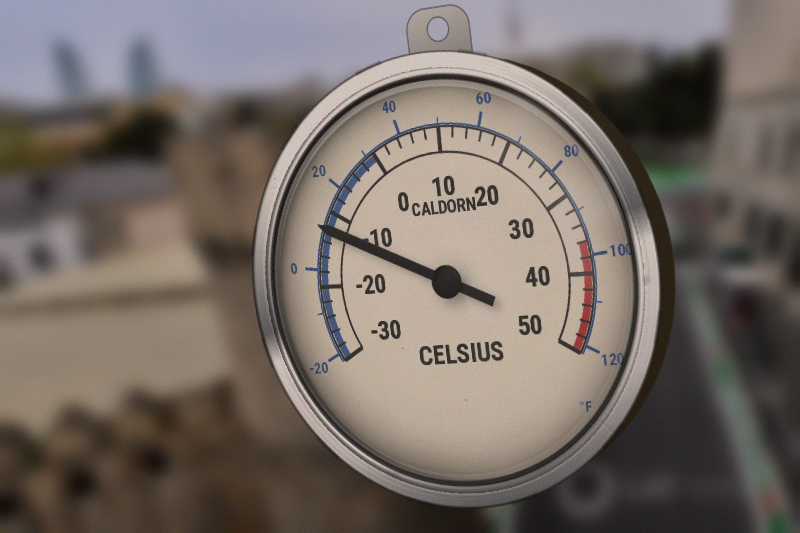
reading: °C -12
